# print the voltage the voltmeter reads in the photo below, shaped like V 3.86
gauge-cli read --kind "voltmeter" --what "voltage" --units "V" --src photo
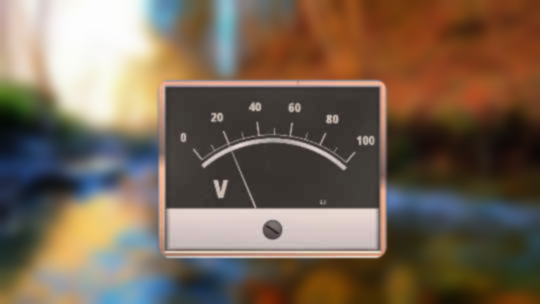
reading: V 20
